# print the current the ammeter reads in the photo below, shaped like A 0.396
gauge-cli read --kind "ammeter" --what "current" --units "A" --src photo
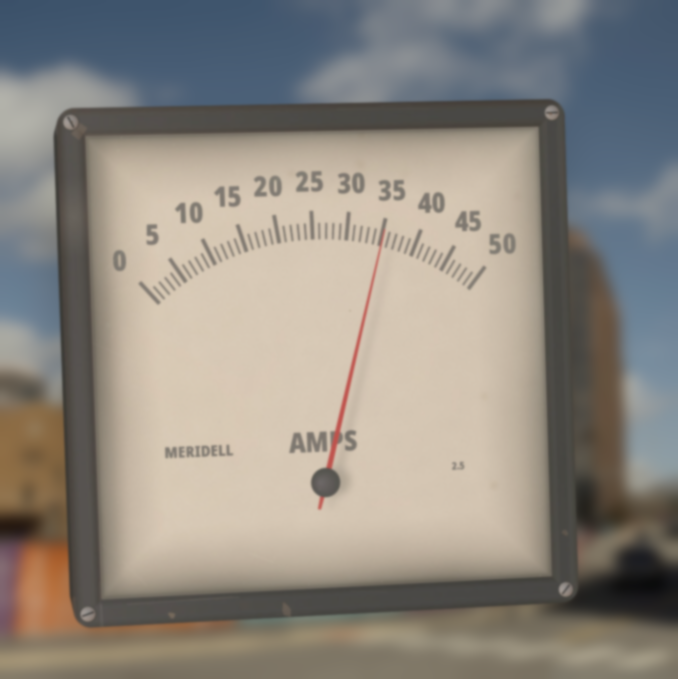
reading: A 35
